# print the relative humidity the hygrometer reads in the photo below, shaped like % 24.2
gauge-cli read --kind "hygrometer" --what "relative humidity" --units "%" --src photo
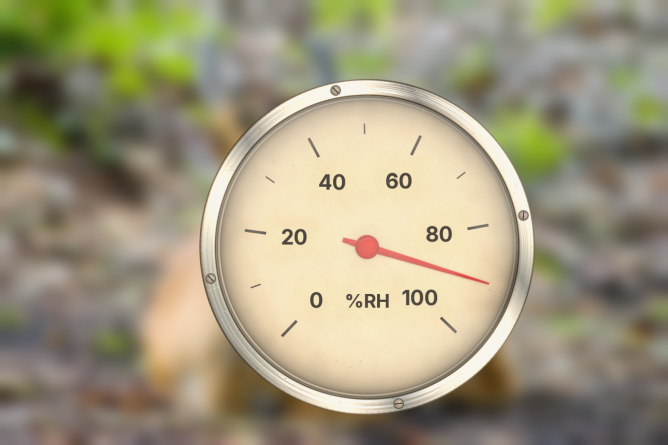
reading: % 90
